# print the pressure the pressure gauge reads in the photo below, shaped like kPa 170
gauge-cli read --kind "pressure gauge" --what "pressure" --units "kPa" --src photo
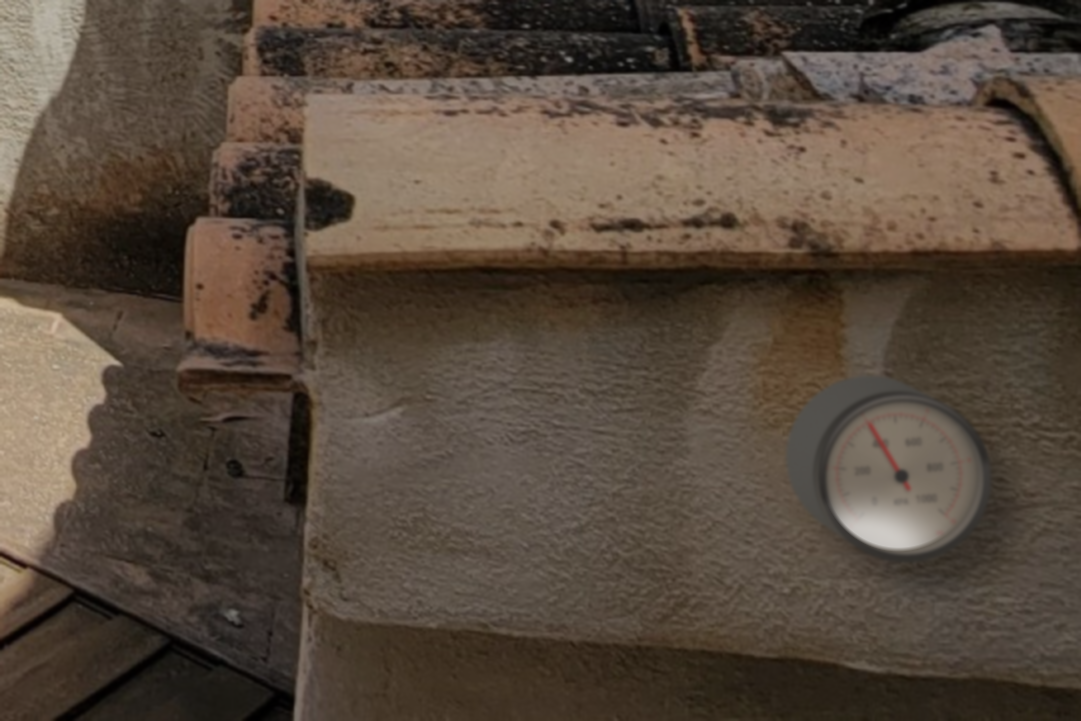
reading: kPa 400
